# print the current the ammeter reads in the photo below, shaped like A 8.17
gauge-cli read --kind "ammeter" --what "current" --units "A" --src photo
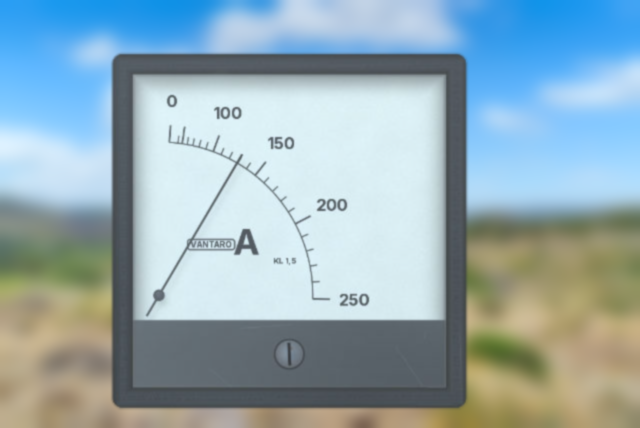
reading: A 130
